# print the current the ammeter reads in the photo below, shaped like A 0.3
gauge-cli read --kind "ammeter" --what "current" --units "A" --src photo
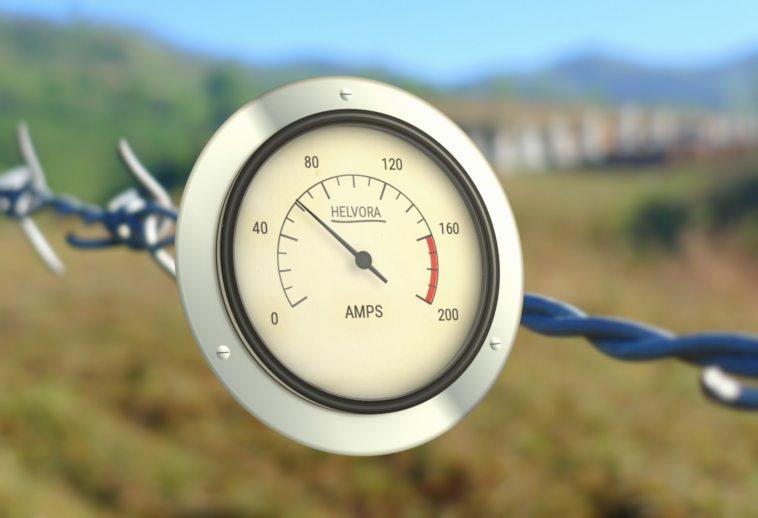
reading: A 60
